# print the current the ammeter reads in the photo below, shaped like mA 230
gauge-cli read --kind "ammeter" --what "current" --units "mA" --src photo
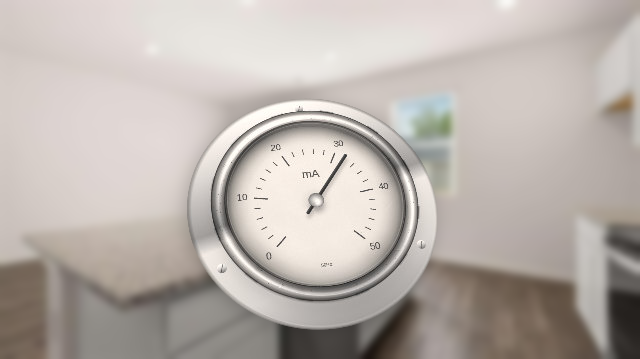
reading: mA 32
